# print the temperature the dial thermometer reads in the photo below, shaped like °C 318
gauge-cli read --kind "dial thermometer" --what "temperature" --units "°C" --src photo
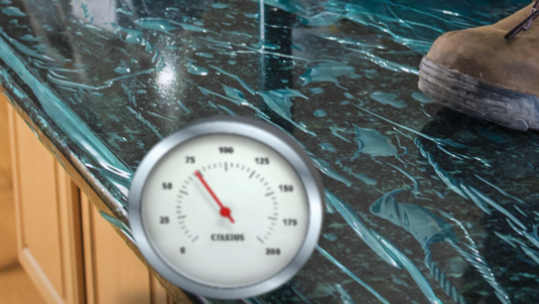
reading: °C 75
